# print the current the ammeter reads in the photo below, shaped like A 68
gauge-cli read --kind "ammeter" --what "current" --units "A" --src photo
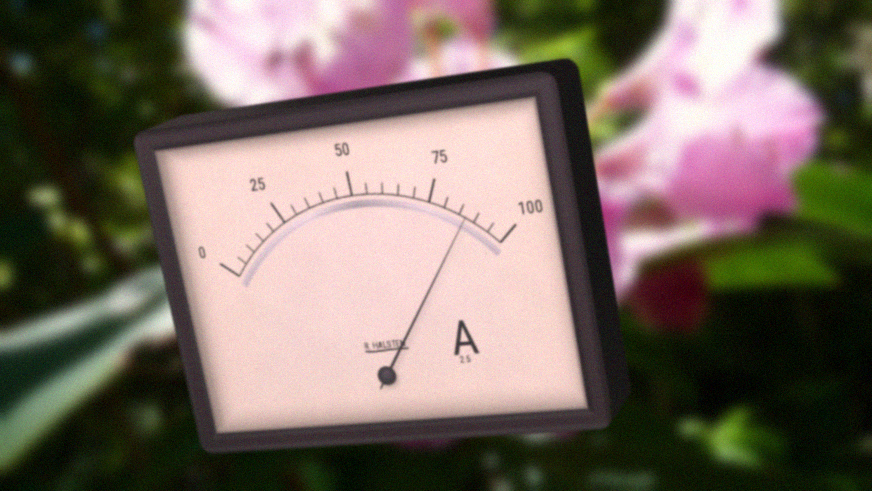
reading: A 87.5
